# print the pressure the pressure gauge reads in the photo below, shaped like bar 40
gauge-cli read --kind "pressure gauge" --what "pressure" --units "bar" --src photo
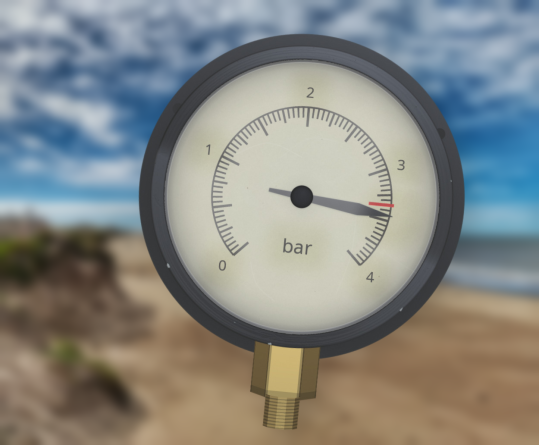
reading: bar 3.45
